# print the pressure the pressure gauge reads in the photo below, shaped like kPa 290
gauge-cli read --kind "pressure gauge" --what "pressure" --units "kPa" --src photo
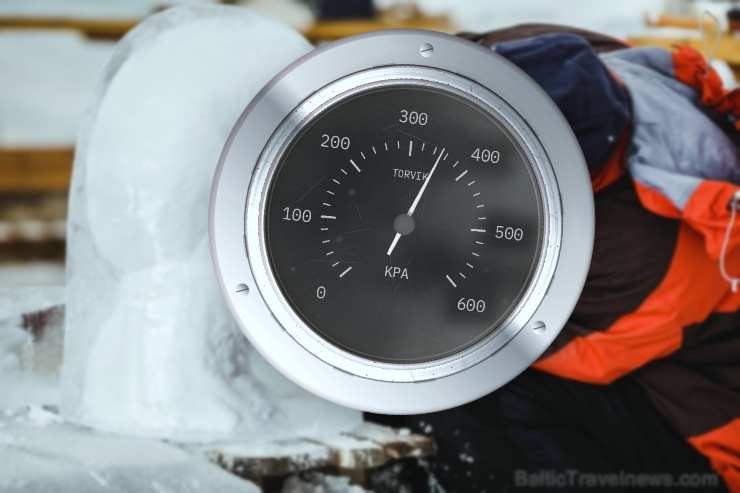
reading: kPa 350
